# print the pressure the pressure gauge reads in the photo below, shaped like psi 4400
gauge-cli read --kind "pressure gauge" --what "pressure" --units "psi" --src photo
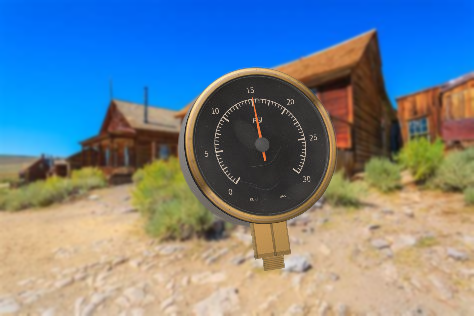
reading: psi 15
